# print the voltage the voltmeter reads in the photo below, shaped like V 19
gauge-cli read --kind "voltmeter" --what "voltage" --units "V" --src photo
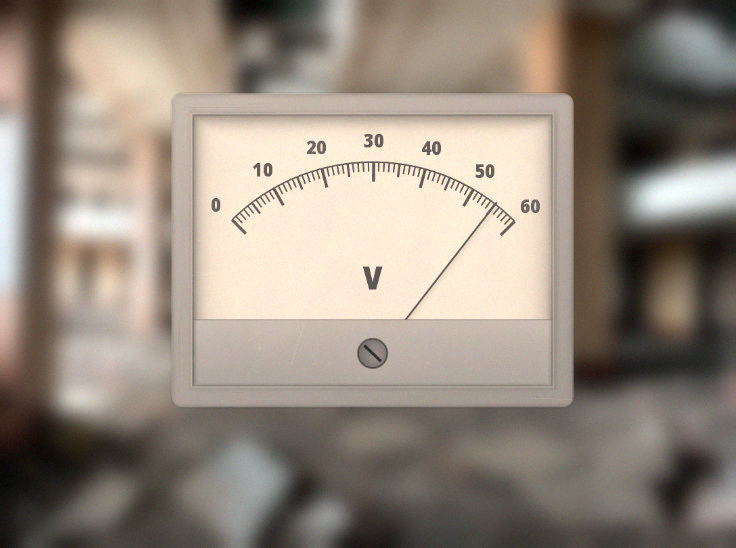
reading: V 55
